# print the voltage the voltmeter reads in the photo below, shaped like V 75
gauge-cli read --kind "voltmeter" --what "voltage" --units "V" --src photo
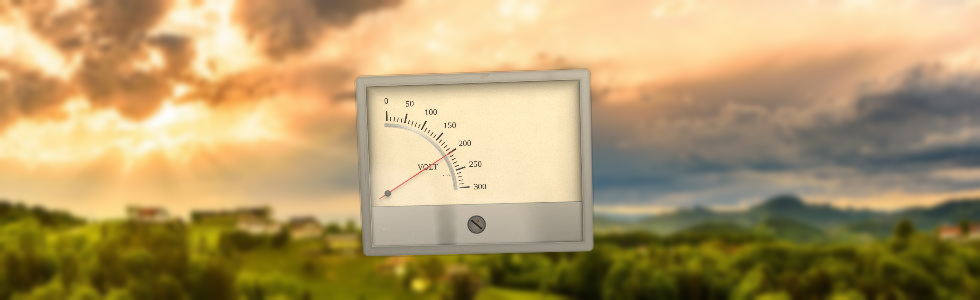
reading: V 200
